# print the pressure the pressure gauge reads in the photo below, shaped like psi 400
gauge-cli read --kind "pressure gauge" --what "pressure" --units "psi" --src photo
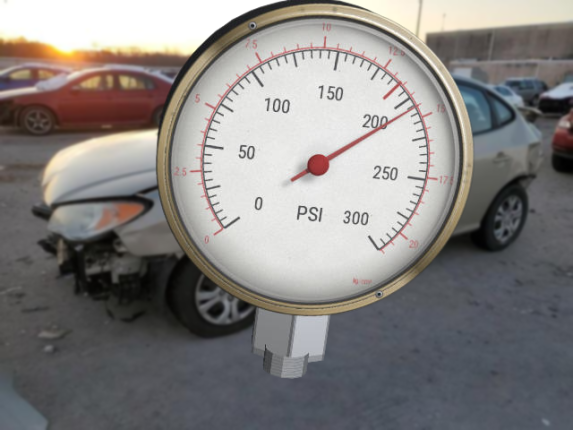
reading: psi 205
